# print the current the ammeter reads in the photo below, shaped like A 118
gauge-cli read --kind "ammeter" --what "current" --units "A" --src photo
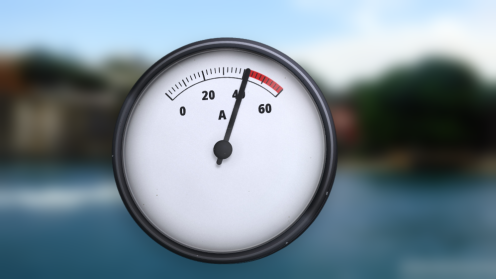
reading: A 42
